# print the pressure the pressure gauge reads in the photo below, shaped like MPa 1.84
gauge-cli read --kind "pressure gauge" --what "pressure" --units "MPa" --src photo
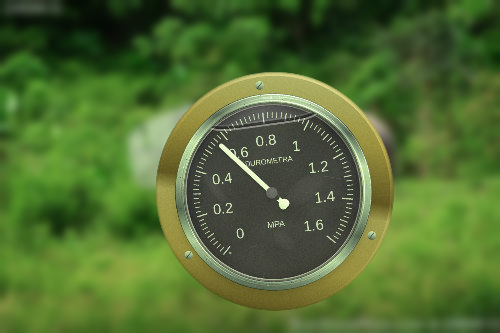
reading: MPa 0.56
